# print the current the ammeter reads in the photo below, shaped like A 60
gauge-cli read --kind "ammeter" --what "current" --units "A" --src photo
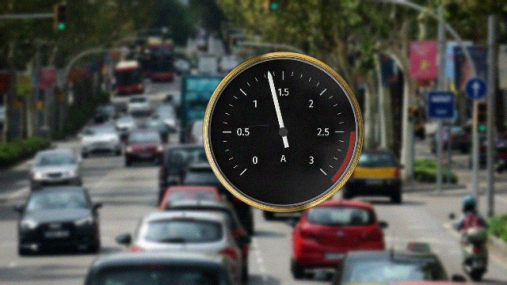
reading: A 1.35
